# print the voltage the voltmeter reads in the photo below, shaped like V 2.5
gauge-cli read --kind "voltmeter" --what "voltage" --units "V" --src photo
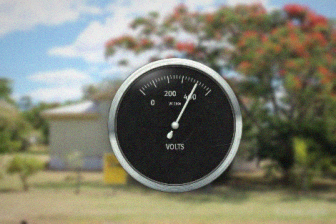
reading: V 400
